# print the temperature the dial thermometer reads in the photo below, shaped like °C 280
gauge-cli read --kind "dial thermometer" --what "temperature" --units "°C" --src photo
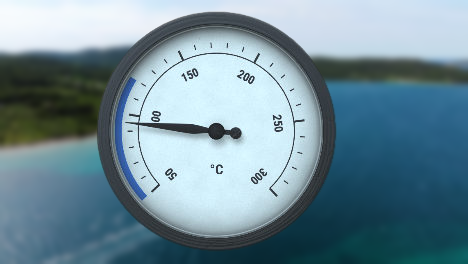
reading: °C 95
